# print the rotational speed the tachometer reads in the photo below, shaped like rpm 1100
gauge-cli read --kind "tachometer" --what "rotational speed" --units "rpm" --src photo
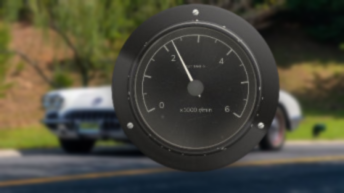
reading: rpm 2250
